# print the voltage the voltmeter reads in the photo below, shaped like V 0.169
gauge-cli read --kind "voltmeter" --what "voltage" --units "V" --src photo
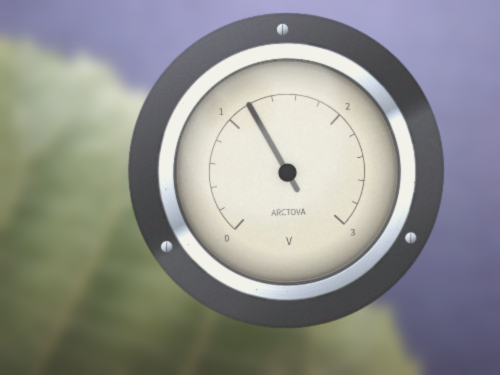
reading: V 1.2
